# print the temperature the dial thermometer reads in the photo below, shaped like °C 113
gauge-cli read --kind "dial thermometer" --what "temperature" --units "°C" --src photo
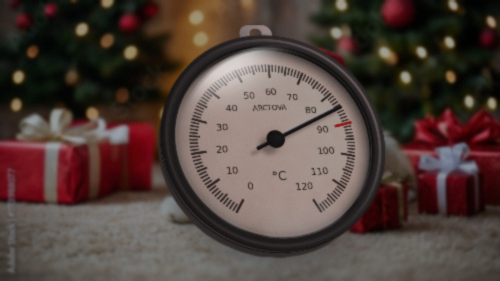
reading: °C 85
